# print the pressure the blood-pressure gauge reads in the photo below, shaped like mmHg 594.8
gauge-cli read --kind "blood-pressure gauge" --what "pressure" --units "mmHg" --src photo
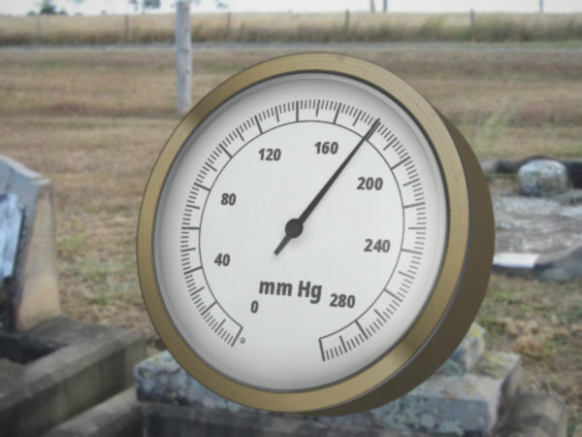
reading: mmHg 180
